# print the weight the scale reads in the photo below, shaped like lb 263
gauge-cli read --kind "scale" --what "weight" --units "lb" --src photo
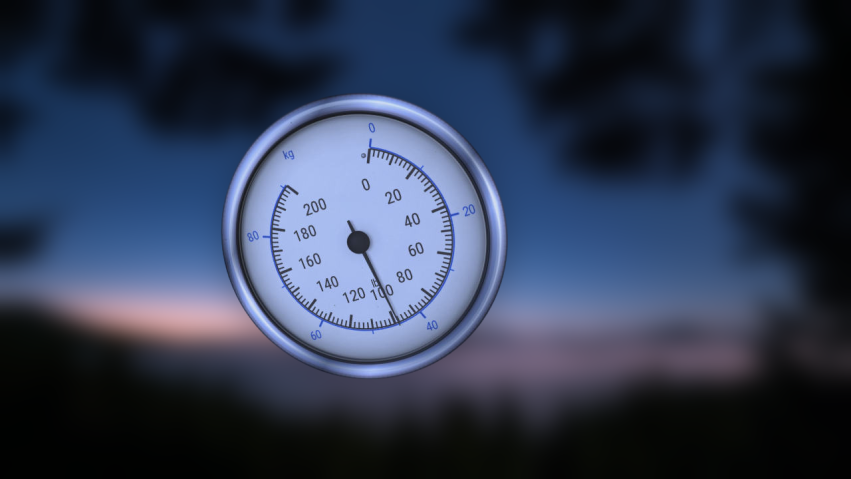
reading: lb 98
